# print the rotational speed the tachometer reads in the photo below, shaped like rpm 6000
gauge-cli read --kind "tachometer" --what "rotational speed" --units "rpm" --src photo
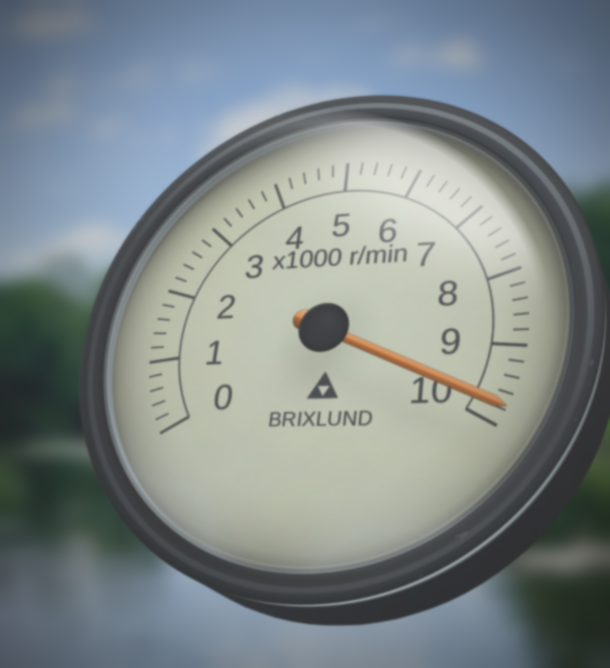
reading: rpm 9800
